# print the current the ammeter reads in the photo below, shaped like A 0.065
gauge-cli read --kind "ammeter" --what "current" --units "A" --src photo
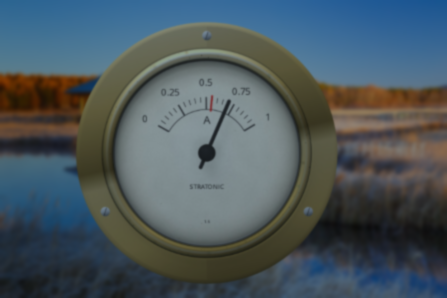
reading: A 0.7
